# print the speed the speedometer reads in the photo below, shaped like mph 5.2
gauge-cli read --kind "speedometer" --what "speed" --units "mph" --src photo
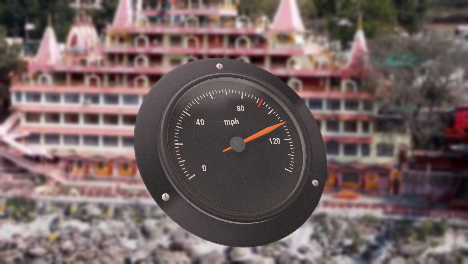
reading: mph 110
